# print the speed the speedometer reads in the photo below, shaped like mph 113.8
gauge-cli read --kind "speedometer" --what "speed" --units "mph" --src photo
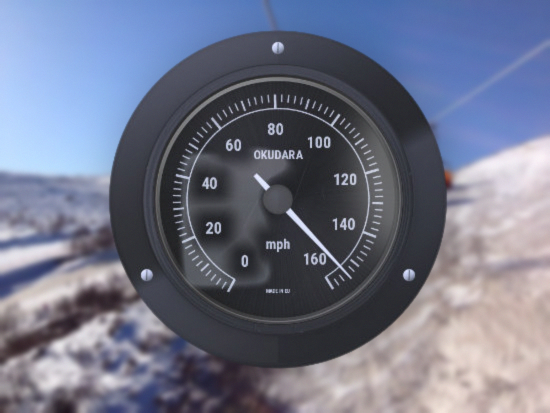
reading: mph 154
